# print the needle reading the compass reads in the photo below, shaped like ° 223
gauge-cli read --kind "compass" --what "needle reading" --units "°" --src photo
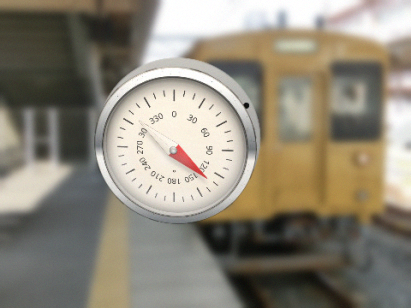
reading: ° 130
